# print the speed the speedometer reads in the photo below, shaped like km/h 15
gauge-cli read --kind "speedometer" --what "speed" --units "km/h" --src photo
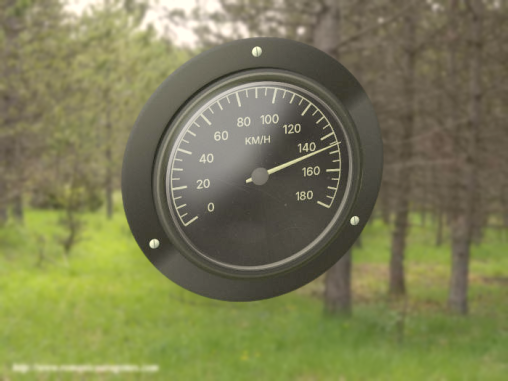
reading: km/h 145
